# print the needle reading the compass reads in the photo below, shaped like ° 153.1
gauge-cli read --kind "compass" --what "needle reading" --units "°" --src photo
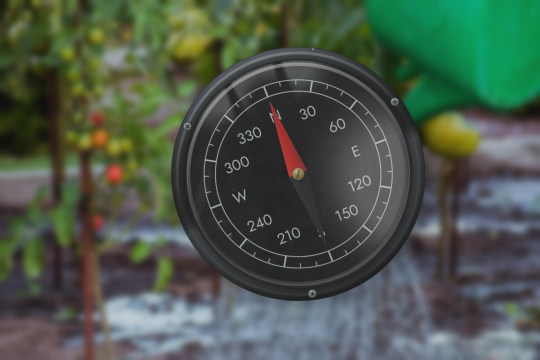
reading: ° 0
